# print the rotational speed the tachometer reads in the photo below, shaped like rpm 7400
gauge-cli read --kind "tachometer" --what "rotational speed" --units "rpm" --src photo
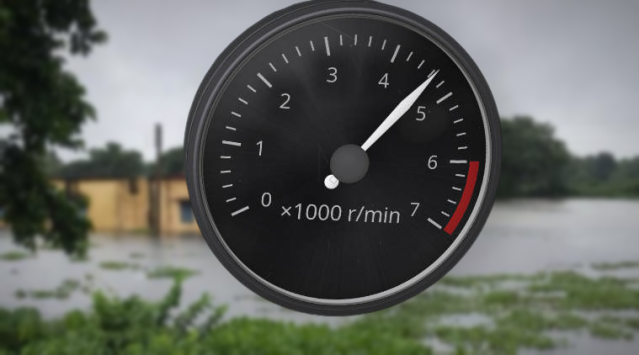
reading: rpm 4600
